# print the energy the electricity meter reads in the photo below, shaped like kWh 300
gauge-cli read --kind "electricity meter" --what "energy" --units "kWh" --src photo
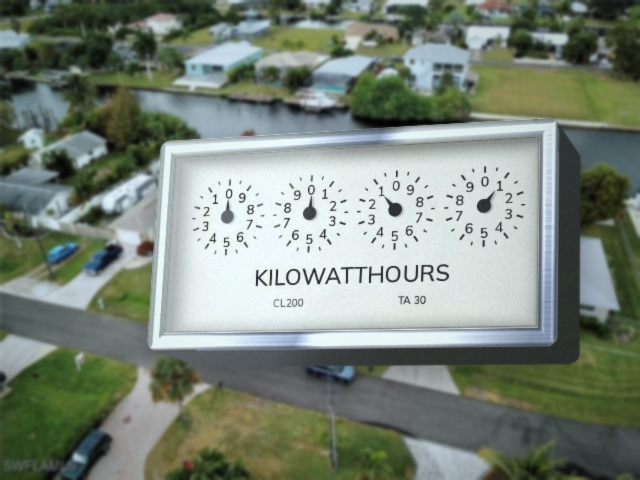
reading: kWh 11
